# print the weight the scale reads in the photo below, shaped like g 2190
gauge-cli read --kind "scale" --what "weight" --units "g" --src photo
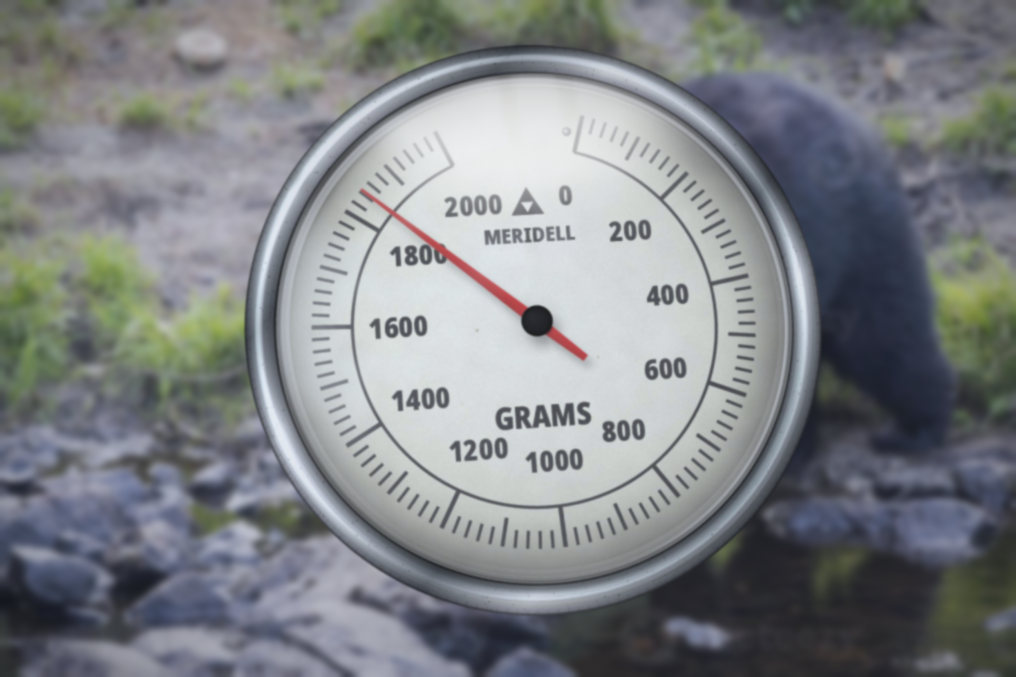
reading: g 1840
